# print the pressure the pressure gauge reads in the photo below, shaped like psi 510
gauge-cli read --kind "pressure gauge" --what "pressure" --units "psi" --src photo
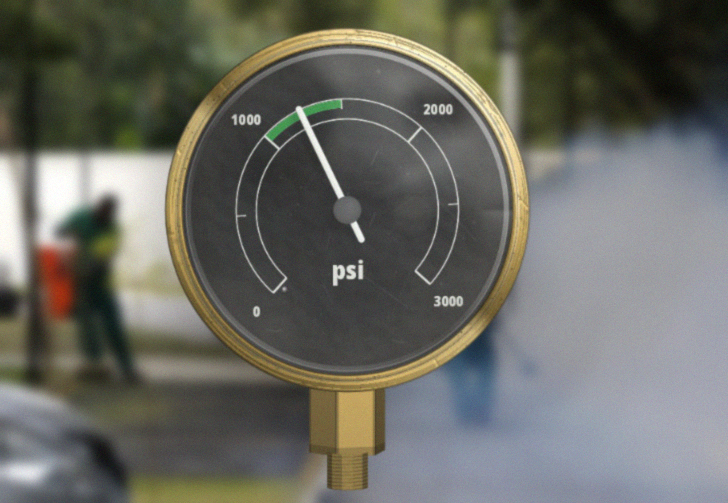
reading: psi 1250
